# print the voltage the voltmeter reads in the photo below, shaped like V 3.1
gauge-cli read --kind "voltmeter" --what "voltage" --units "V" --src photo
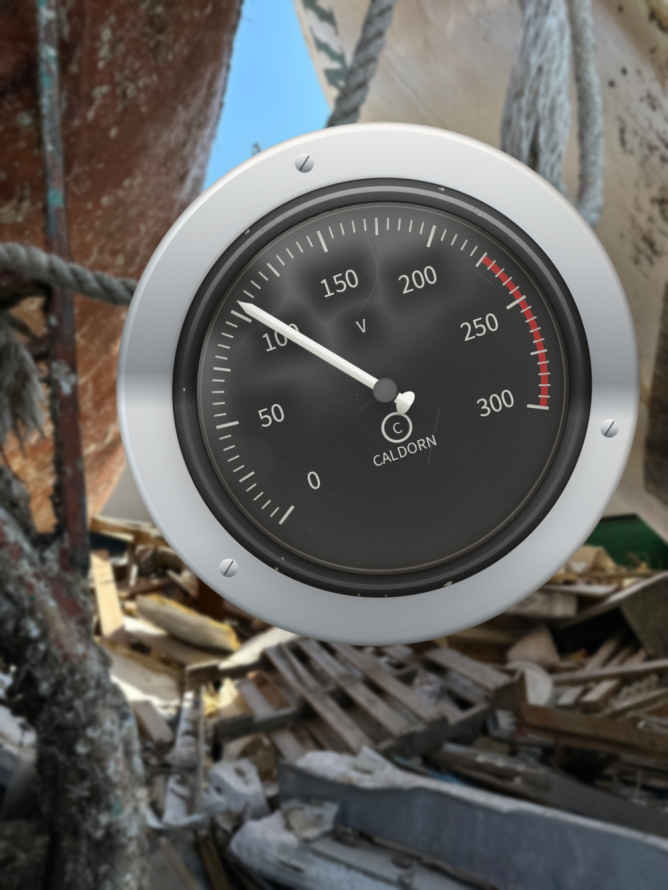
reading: V 105
